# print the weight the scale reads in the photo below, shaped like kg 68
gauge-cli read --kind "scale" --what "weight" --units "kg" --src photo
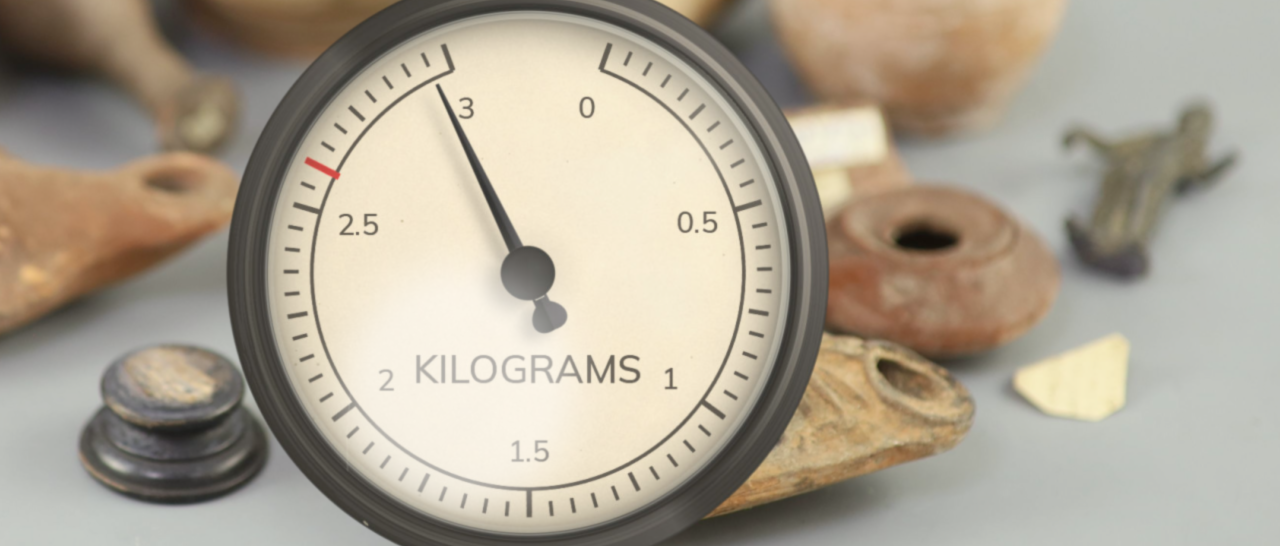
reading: kg 2.95
